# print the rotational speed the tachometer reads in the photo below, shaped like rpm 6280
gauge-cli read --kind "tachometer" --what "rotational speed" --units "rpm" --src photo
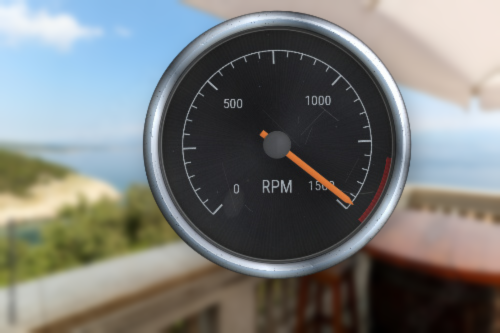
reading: rpm 1475
